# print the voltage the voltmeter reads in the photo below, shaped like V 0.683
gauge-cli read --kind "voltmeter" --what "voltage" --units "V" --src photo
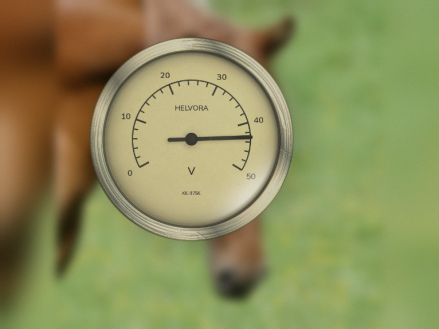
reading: V 43
